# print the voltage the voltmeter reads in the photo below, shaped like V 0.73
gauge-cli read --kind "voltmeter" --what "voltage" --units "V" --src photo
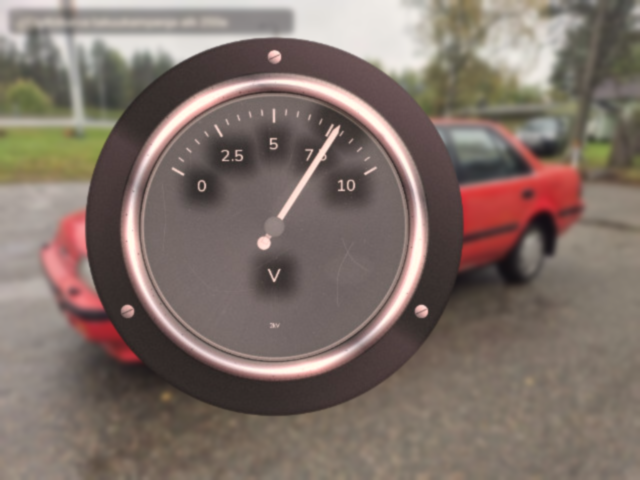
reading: V 7.75
